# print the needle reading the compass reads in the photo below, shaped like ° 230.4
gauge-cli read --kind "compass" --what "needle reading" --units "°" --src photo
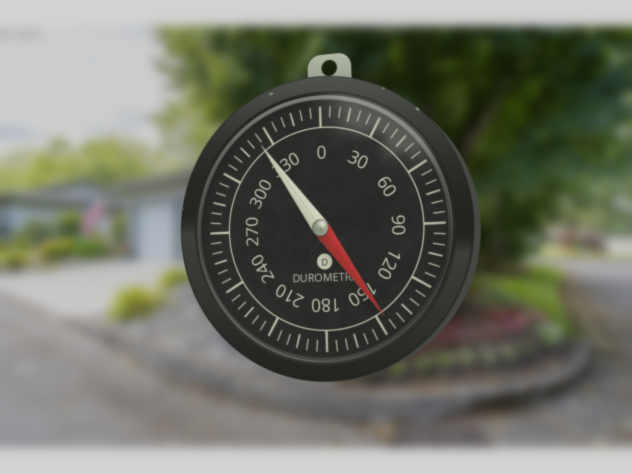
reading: ° 145
